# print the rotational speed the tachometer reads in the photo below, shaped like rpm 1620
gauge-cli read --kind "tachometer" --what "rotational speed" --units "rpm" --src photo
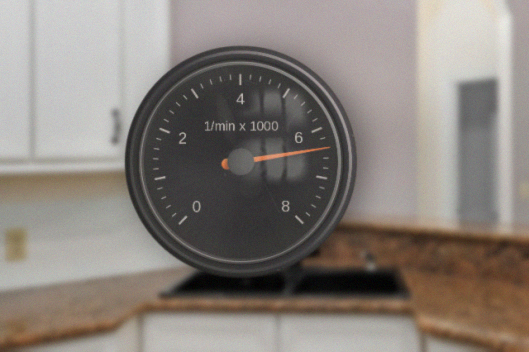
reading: rpm 6400
